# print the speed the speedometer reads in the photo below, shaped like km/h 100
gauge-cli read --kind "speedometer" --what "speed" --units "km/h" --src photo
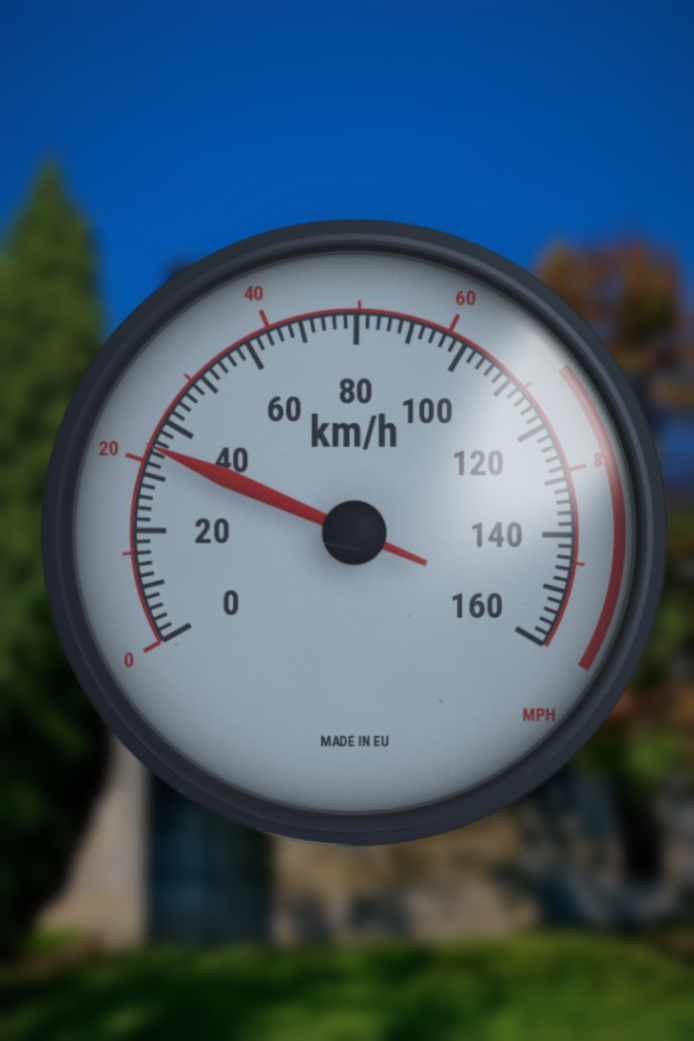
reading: km/h 35
